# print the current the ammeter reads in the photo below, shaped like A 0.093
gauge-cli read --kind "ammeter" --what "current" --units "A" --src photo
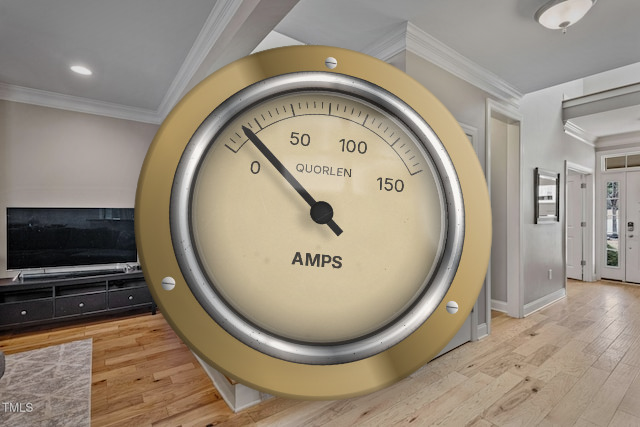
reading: A 15
